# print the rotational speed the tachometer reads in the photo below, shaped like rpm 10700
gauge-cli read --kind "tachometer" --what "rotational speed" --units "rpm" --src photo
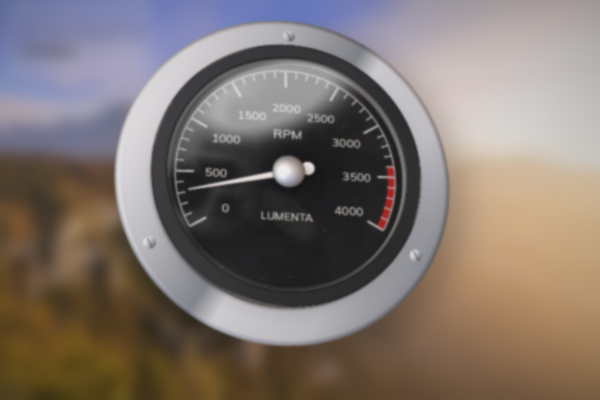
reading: rpm 300
